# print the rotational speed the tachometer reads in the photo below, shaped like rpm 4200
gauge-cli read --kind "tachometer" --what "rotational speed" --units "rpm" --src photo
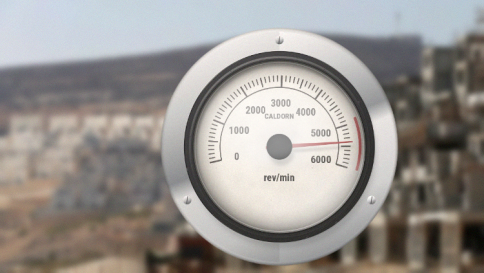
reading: rpm 5400
